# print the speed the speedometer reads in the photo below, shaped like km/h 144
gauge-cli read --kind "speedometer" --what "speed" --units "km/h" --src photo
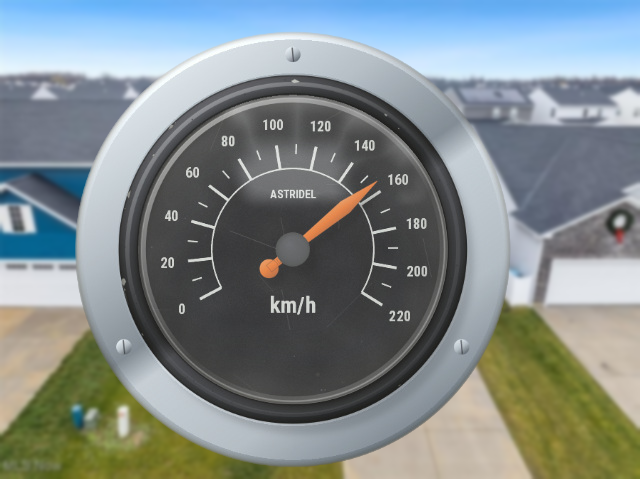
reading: km/h 155
